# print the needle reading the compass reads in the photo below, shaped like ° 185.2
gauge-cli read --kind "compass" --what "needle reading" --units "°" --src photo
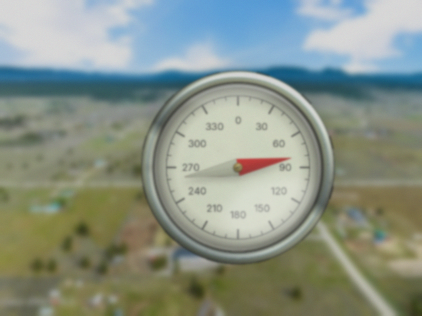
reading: ° 80
